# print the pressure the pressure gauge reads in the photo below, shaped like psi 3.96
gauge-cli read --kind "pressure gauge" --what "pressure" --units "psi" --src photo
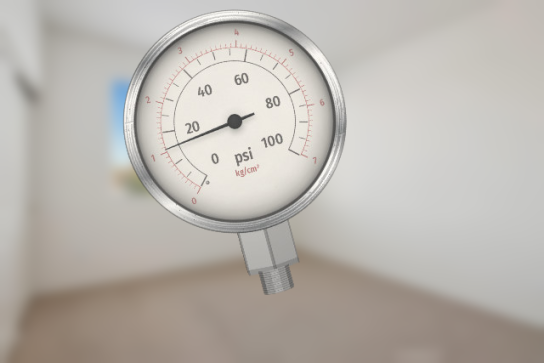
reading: psi 15
